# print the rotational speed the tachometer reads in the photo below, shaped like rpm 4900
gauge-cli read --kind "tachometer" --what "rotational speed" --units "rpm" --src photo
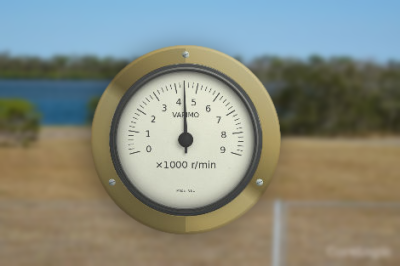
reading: rpm 4400
